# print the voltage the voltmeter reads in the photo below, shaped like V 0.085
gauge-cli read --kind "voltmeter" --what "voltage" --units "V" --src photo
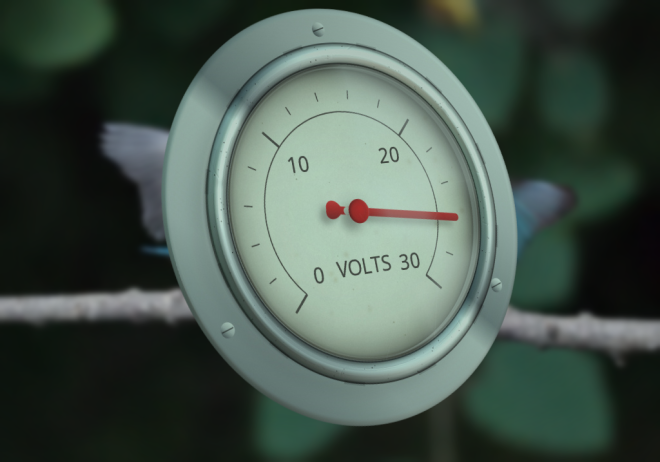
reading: V 26
